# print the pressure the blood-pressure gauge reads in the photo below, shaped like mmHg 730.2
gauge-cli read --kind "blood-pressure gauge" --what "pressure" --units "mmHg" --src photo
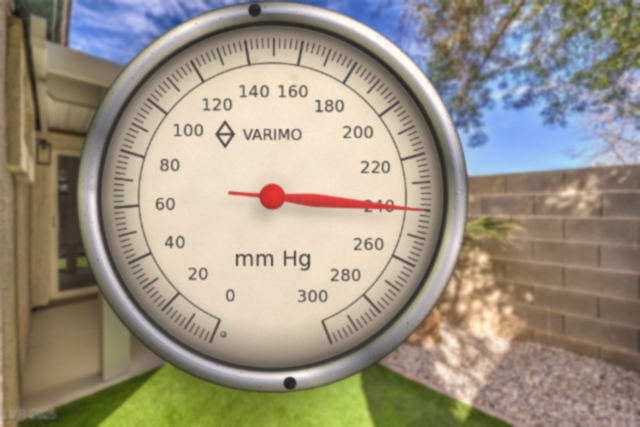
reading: mmHg 240
